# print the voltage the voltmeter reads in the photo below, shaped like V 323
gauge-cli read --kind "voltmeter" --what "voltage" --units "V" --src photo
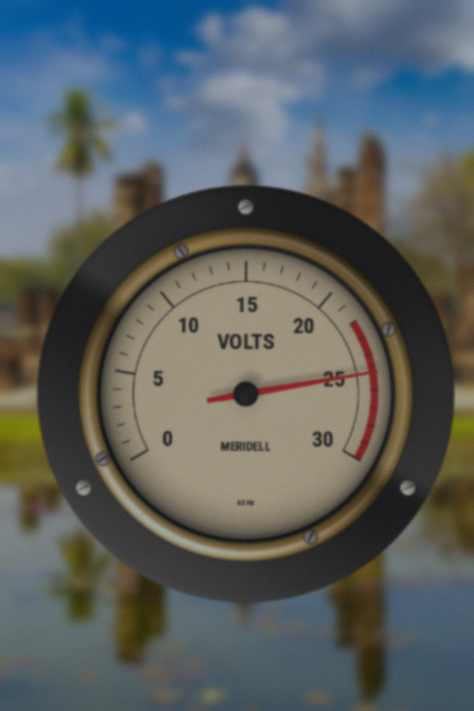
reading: V 25
